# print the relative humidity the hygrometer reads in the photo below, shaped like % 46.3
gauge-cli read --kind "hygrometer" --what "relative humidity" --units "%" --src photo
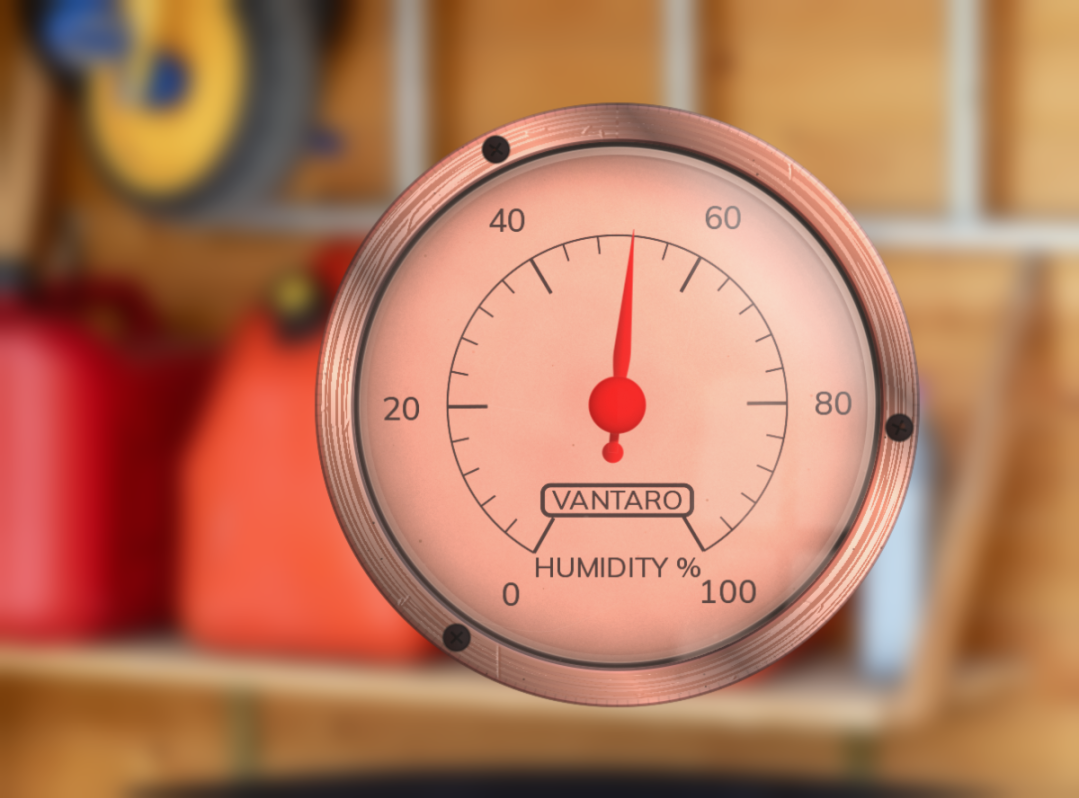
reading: % 52
